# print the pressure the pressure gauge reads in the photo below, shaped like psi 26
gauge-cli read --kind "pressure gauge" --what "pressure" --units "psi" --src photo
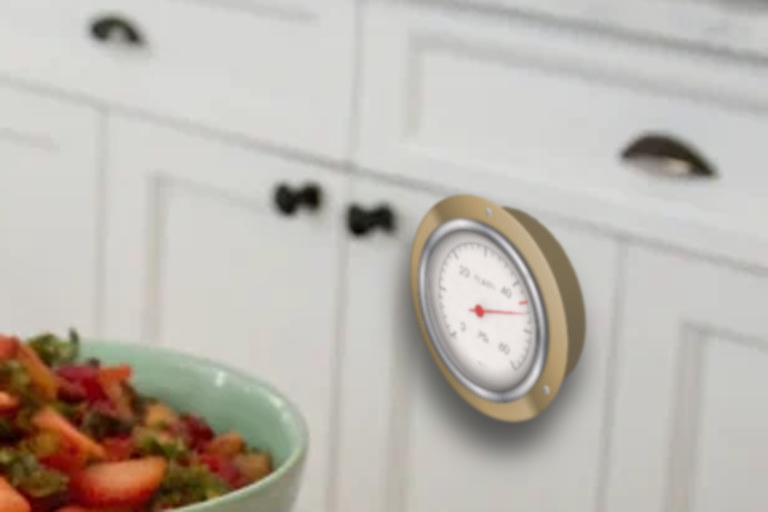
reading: psi 46
